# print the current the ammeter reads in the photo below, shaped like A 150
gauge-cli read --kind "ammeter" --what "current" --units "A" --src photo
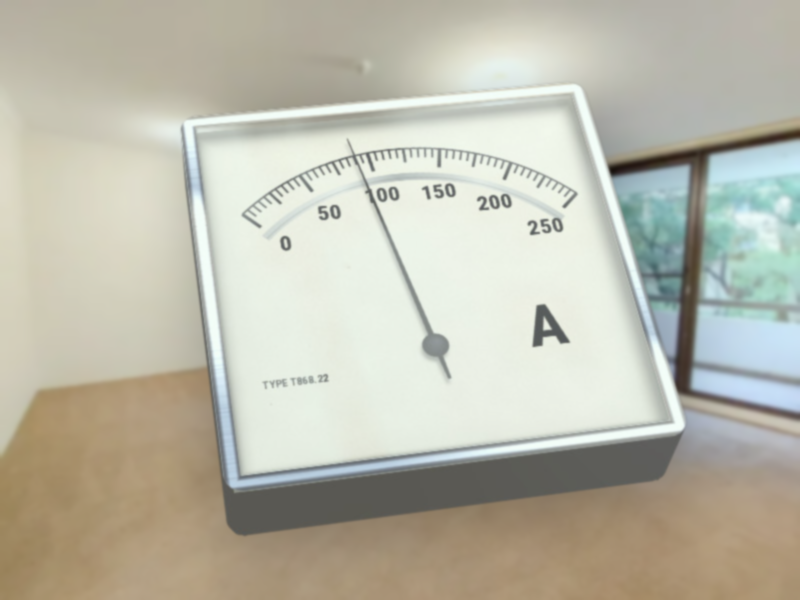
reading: A 90
